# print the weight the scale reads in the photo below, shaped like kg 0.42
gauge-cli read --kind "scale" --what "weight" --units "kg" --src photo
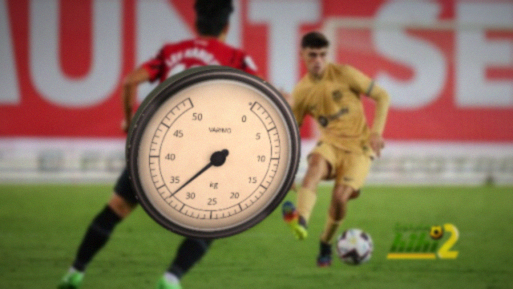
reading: kg 33
